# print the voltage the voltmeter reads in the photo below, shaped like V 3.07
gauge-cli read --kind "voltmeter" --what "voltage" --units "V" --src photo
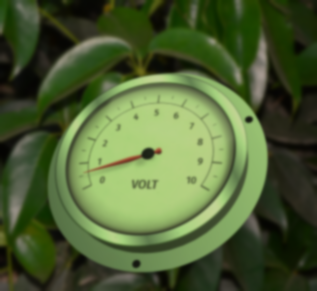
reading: V 0.5
